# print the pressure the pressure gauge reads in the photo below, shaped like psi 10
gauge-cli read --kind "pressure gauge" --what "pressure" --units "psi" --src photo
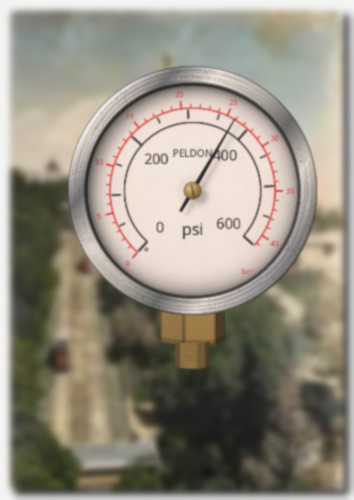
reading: psi 375
